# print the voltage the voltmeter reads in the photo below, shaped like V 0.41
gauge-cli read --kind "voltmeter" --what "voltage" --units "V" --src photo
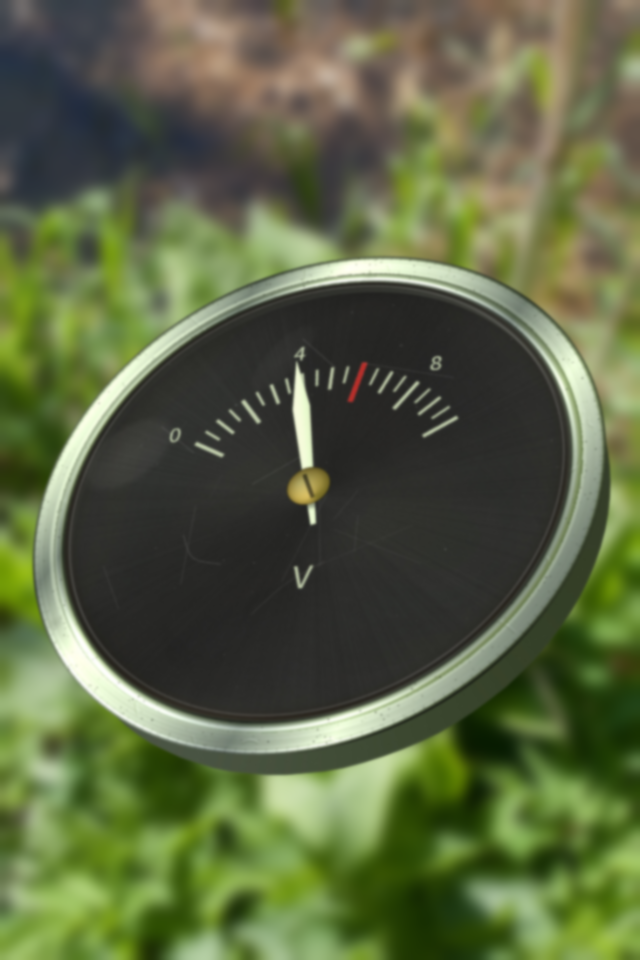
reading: V 4
